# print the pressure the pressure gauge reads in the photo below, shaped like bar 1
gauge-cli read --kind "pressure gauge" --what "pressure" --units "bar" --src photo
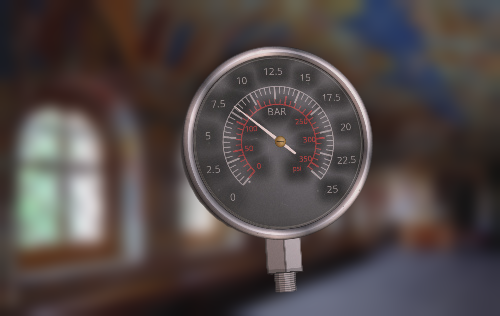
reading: bar 8
